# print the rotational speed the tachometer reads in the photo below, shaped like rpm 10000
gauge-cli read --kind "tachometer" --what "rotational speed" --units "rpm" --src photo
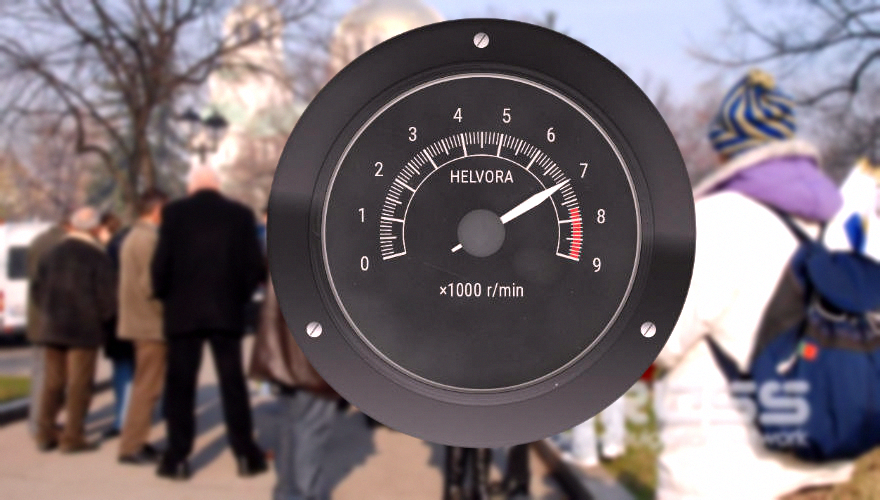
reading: rpm 7000
